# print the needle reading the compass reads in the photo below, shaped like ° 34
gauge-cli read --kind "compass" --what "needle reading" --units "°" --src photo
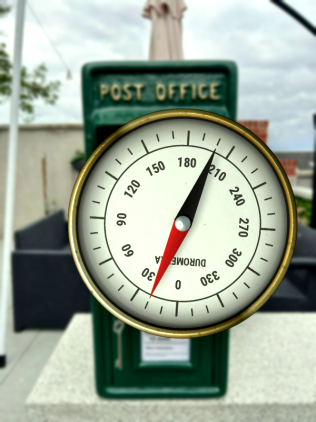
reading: ° 20
